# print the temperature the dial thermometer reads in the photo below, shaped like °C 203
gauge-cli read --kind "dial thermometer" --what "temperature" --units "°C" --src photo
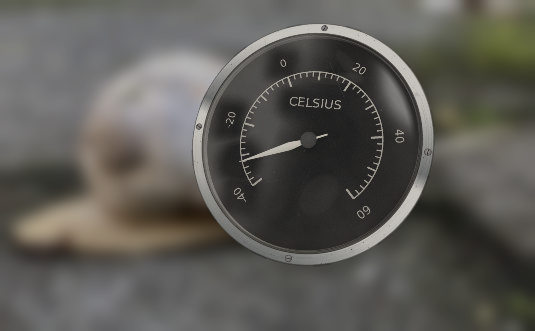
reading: °C -32
